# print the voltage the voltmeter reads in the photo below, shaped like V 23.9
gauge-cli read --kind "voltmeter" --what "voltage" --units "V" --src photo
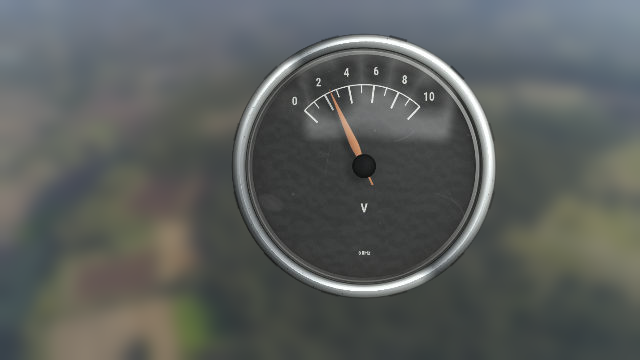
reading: V 2.5
